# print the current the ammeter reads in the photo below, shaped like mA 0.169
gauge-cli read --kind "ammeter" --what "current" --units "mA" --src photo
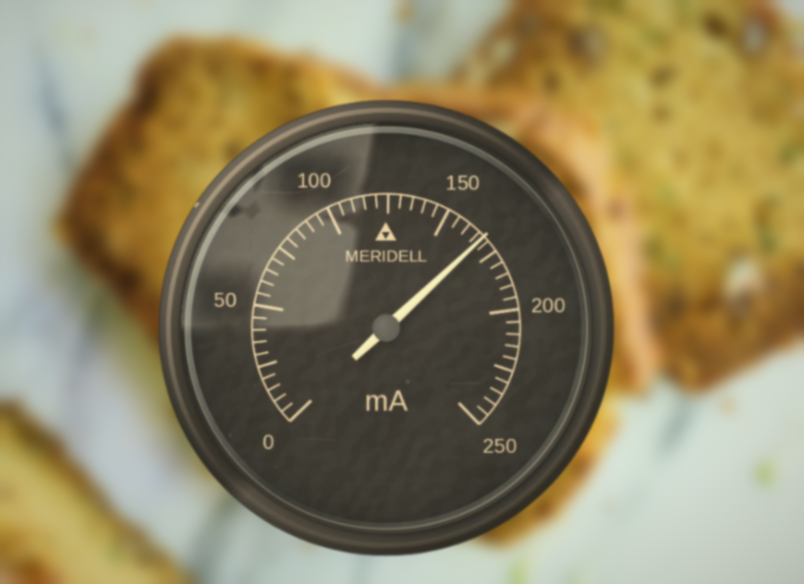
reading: mA 167.5
